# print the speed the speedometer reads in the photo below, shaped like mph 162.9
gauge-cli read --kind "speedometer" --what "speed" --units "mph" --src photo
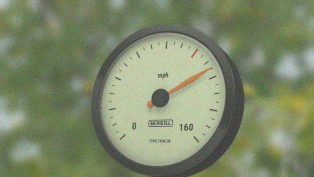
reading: mph 115
